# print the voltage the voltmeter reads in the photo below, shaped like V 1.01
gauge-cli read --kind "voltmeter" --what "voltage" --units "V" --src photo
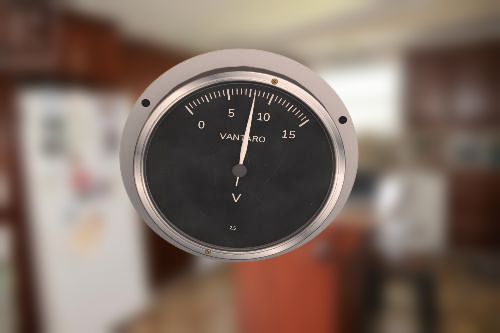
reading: V 8
